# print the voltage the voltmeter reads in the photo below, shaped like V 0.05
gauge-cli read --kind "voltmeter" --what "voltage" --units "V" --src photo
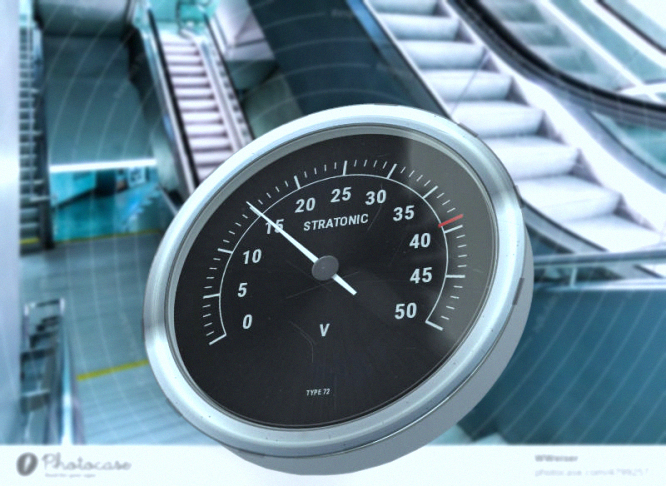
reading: V 15
